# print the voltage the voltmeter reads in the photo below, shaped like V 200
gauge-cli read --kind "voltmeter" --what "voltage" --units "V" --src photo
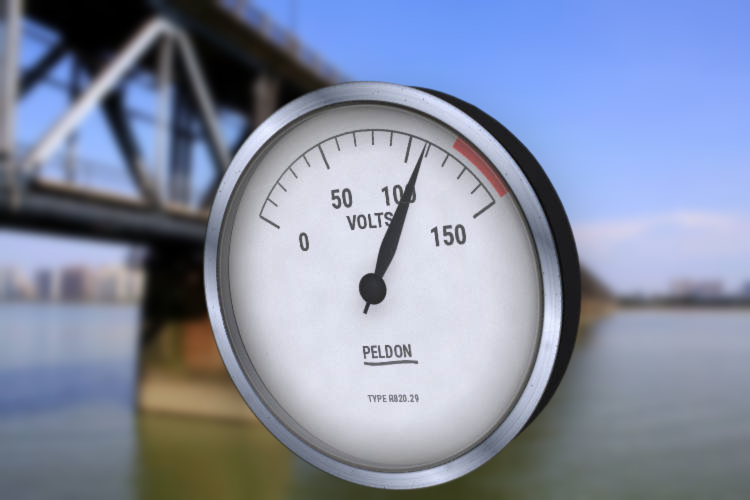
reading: V 110
